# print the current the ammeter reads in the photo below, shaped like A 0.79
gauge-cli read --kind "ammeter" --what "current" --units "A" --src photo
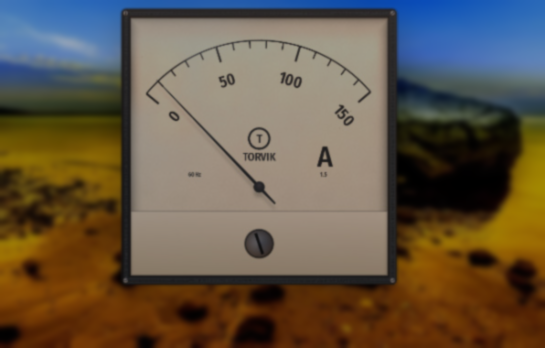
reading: A 10
